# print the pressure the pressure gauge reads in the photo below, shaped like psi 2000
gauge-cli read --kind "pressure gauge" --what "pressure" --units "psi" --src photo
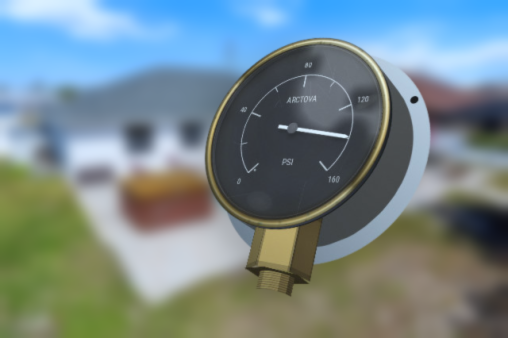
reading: psi 140
